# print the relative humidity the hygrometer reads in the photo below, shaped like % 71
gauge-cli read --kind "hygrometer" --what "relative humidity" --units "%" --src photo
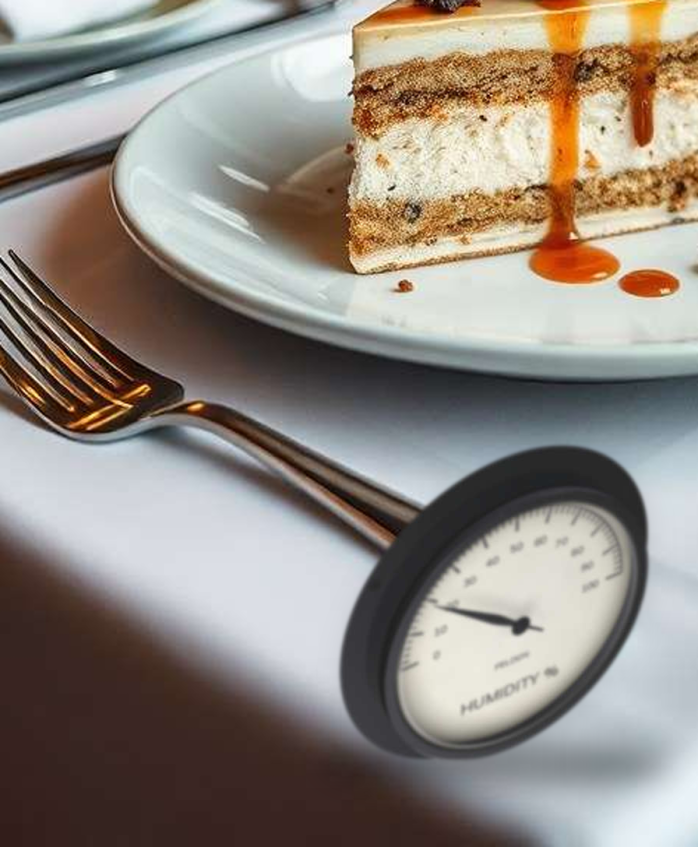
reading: % 20
